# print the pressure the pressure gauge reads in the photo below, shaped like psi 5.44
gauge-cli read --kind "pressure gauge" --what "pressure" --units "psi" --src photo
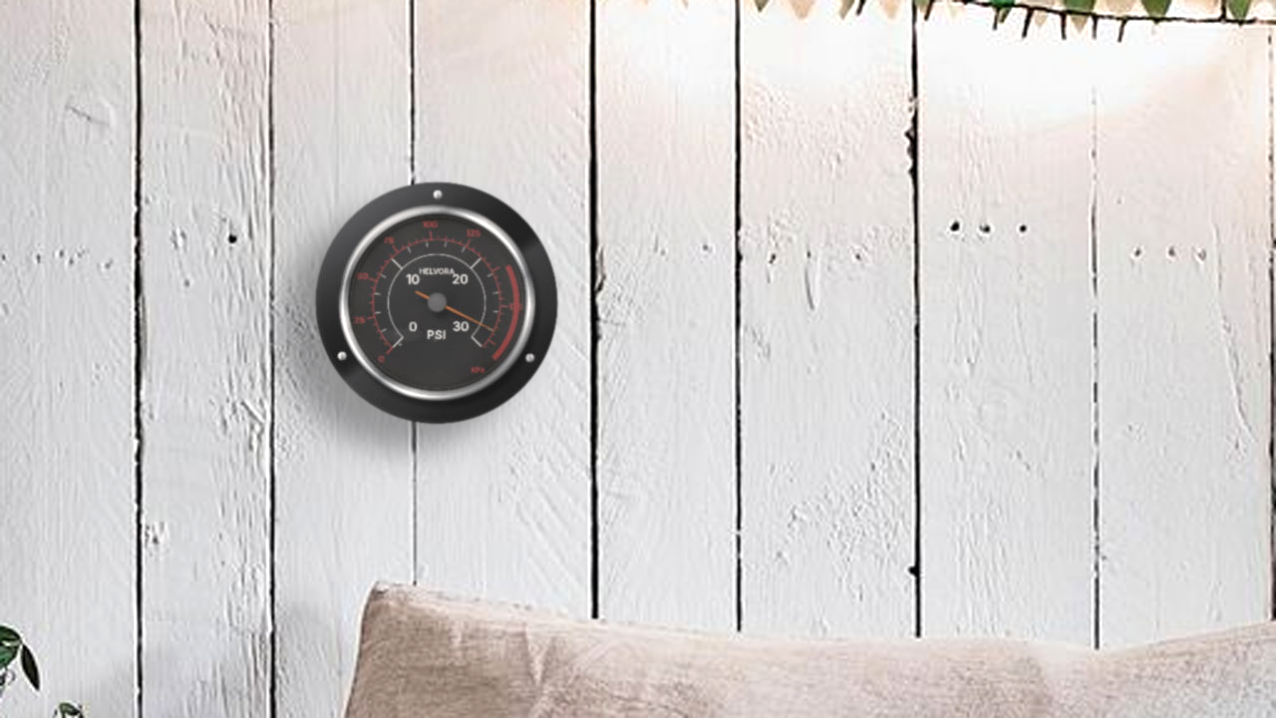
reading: psi 28
